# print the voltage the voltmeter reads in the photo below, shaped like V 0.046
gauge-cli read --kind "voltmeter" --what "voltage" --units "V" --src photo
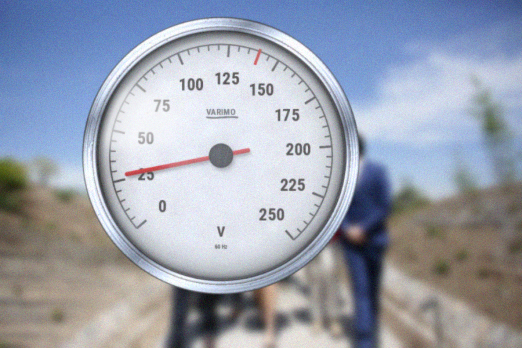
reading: V 27.5
